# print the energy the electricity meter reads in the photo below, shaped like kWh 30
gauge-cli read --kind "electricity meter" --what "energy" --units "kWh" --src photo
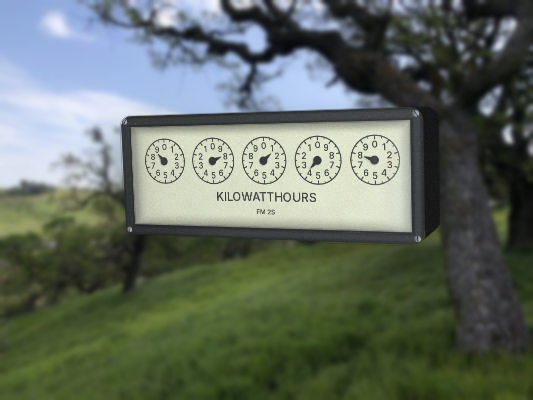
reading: kWh 88138
